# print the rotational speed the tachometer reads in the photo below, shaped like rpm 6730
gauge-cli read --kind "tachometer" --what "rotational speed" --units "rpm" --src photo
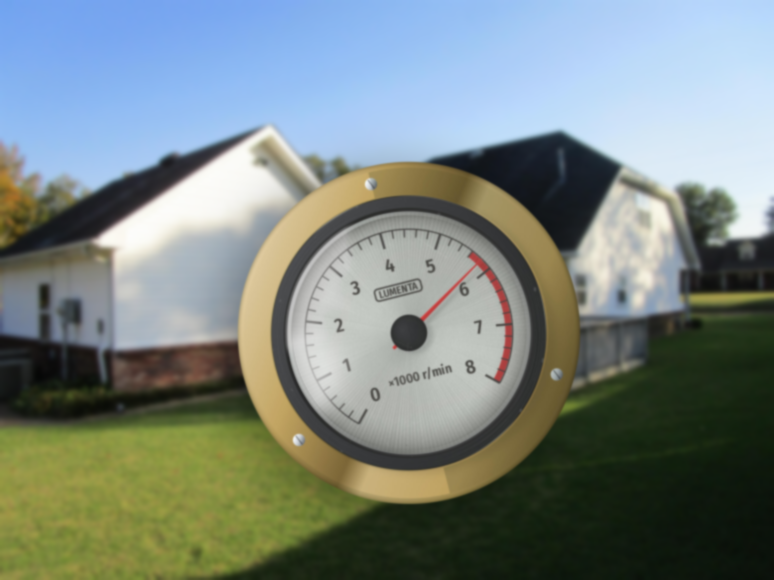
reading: rpm 5800
